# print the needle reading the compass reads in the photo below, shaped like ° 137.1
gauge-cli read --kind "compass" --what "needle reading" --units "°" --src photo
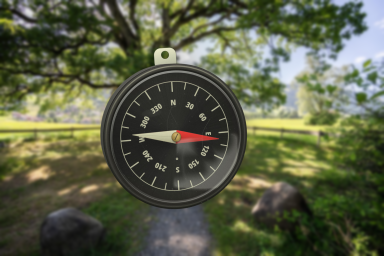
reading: ° 97.5
